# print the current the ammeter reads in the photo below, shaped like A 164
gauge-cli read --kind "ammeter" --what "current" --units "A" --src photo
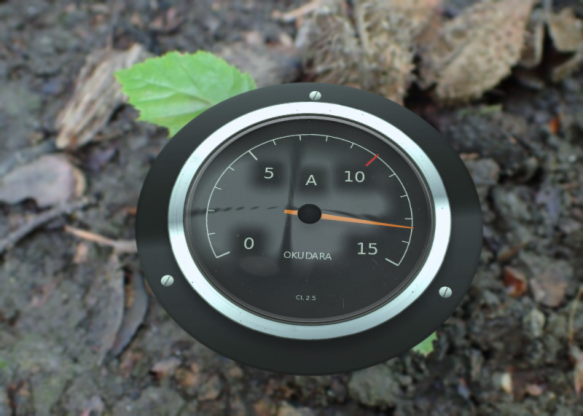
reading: A 13.5
